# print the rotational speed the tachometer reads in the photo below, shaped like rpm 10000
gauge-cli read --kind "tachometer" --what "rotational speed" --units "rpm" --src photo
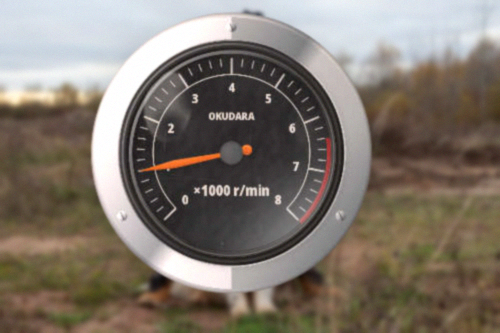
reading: rpm 1000
